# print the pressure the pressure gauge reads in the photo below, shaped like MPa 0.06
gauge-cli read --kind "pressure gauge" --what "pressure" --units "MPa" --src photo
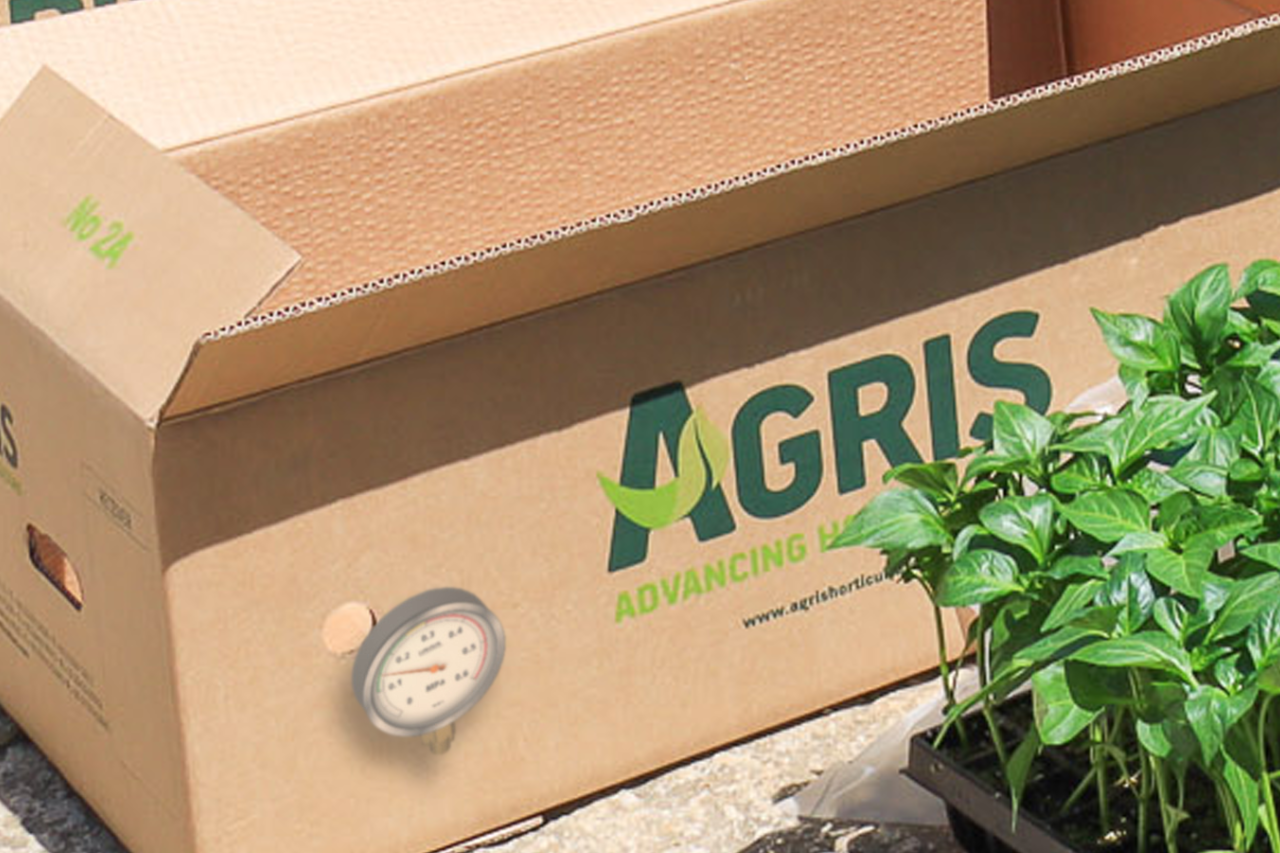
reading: MPa 0.15
